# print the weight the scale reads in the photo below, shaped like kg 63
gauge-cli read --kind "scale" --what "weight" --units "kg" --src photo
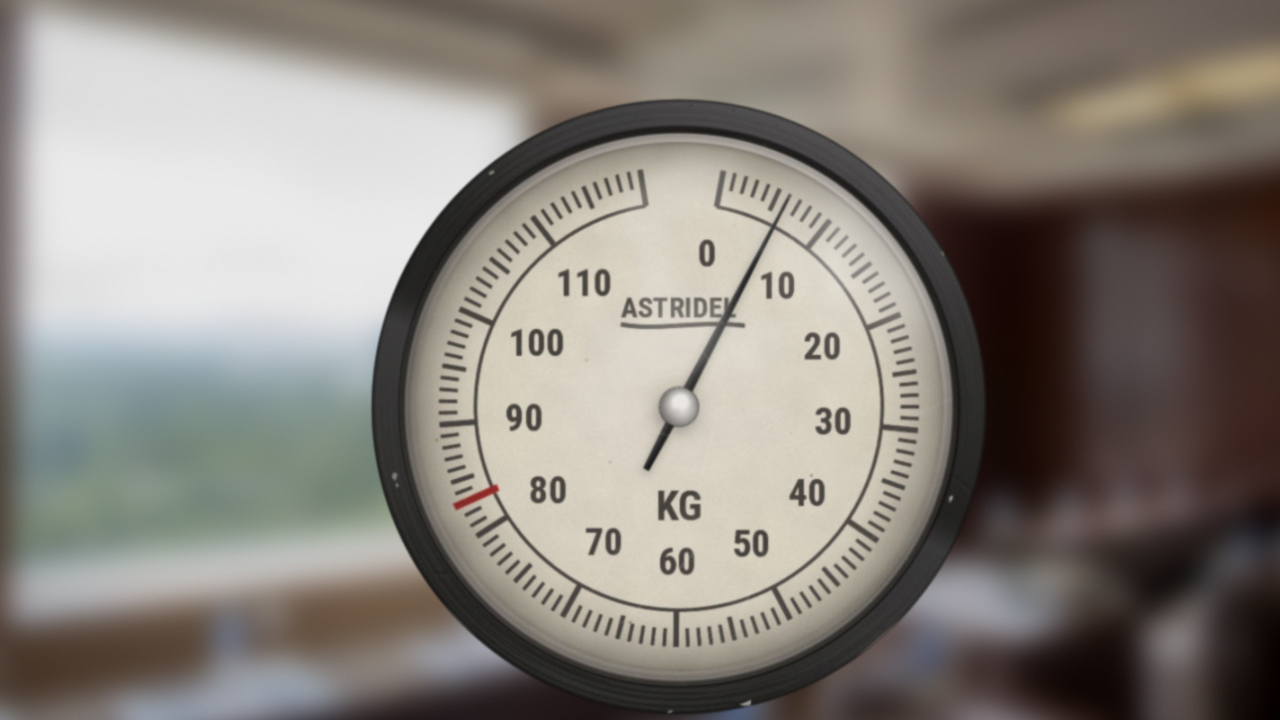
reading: kg 6
